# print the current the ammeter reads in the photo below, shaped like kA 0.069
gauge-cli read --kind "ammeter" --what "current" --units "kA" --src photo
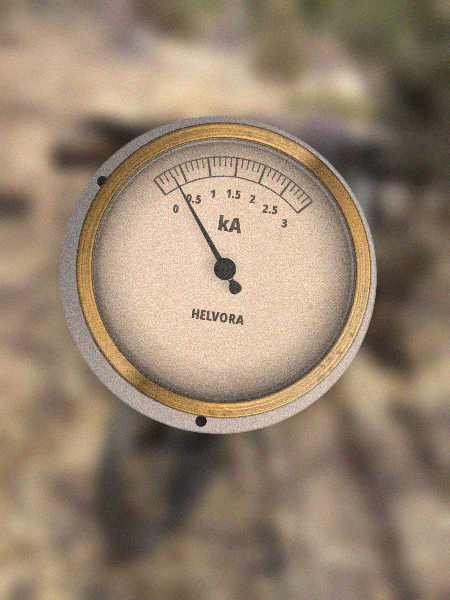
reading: kA 0.3
